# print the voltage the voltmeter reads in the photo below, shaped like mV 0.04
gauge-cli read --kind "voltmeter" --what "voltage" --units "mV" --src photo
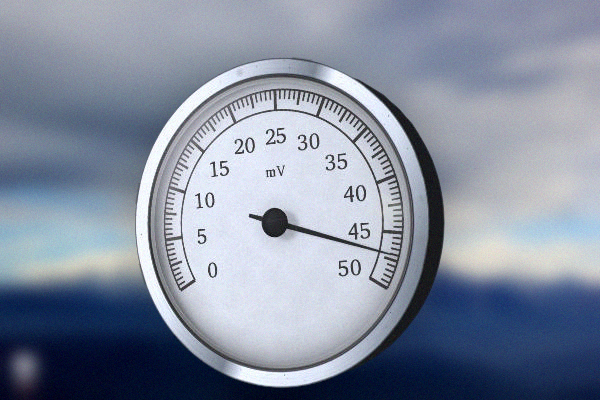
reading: mV 47
